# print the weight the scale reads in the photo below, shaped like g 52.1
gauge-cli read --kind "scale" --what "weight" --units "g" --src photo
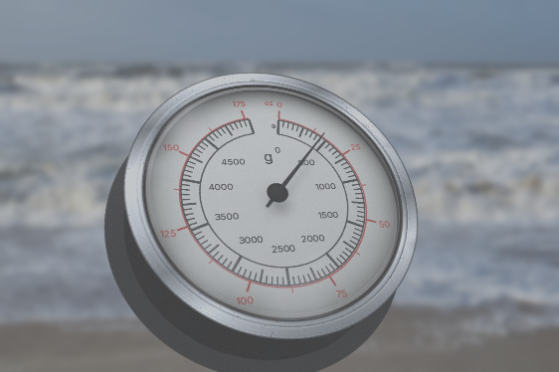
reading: g 450
